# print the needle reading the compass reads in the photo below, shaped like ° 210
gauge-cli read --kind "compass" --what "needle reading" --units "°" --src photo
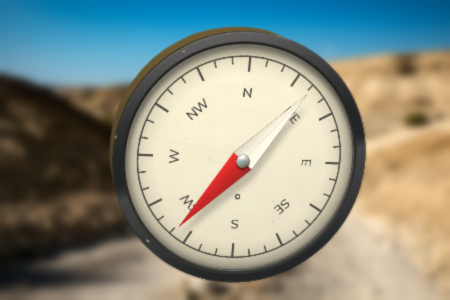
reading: ° 220
